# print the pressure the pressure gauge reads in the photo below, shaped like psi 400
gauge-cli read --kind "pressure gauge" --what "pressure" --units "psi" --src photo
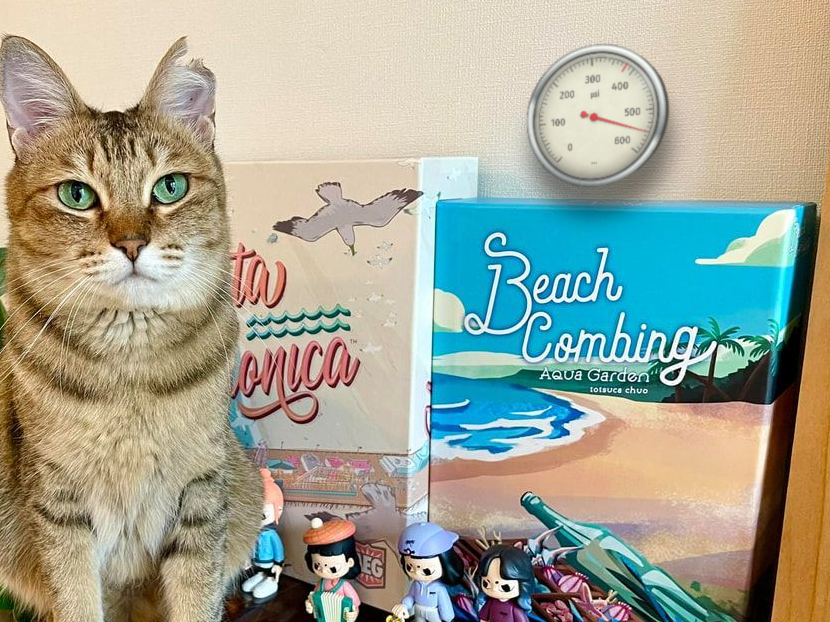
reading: psi 550
